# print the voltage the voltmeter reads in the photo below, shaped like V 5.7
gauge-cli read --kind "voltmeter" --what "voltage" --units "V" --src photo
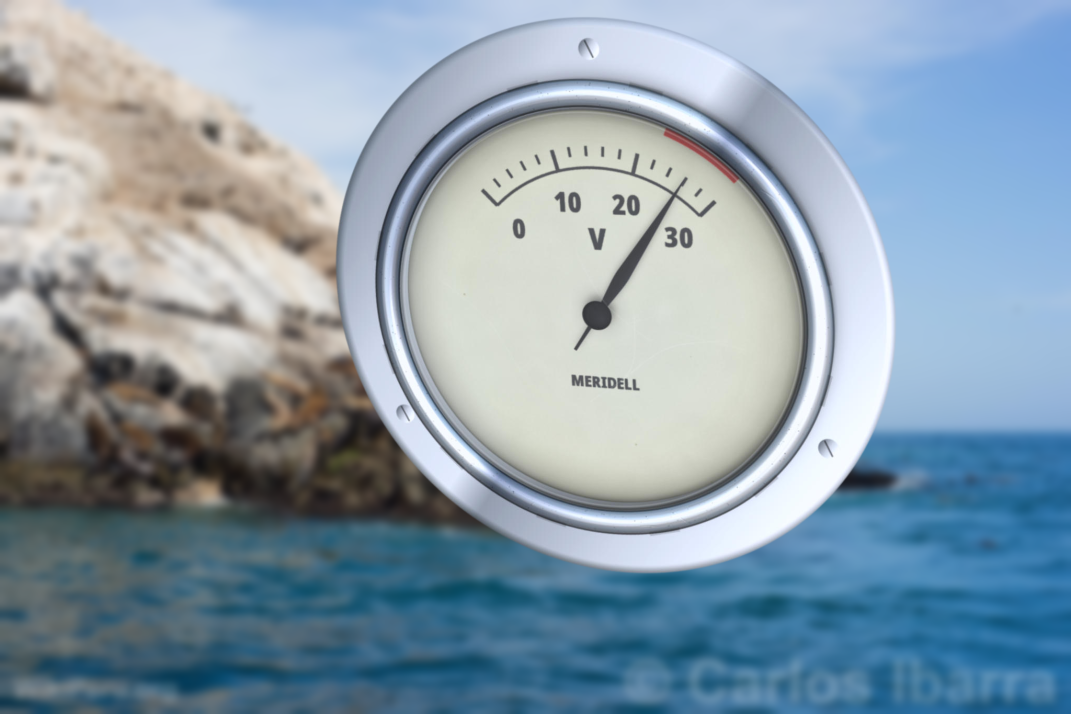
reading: V 26
